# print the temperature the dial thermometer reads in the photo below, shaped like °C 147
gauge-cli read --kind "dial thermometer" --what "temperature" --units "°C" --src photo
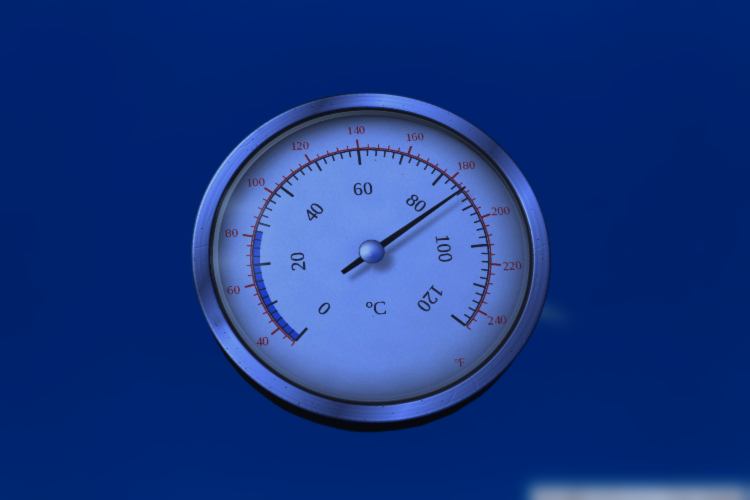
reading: °C 86
